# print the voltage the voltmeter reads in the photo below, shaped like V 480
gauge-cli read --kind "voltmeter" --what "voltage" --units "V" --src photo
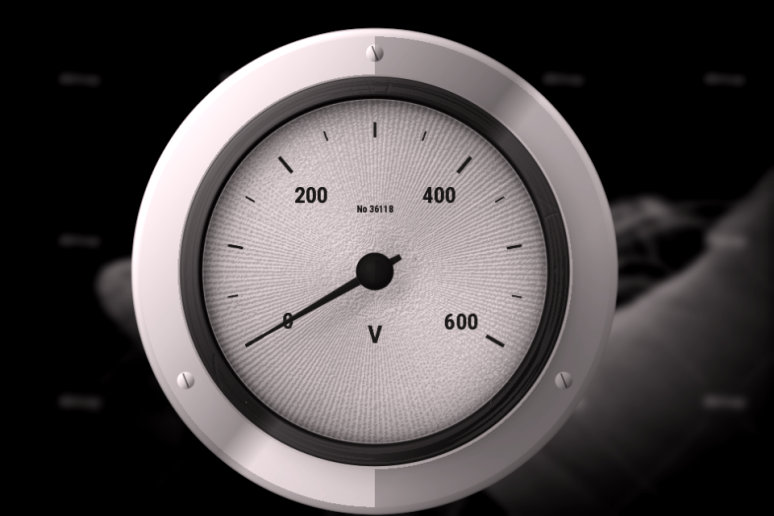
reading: V 0
